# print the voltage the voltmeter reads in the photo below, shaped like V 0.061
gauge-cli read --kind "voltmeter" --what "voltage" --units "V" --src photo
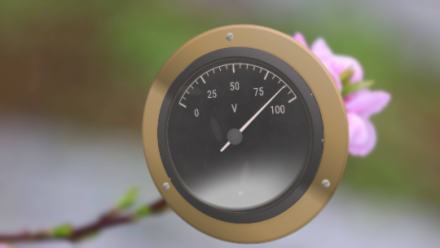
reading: V 90
